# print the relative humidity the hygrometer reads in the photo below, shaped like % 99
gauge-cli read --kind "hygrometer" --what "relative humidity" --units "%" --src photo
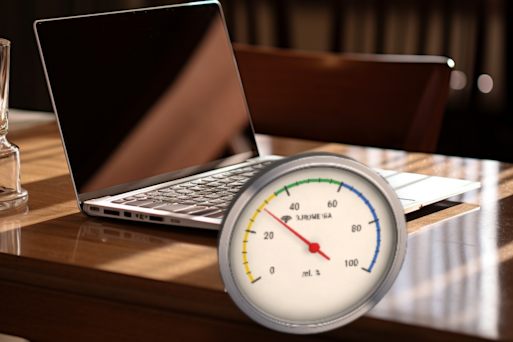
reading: % 30
